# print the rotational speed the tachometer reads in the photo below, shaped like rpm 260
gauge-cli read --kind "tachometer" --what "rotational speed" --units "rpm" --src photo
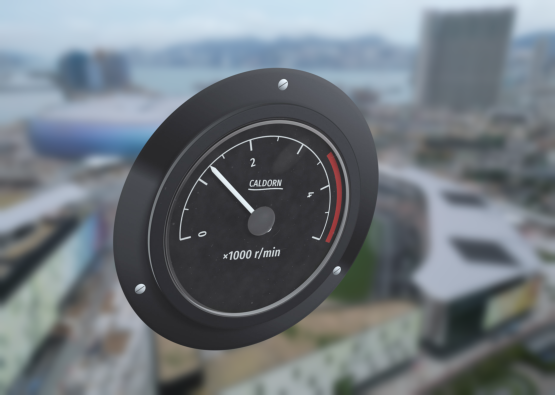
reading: rpm 1250
